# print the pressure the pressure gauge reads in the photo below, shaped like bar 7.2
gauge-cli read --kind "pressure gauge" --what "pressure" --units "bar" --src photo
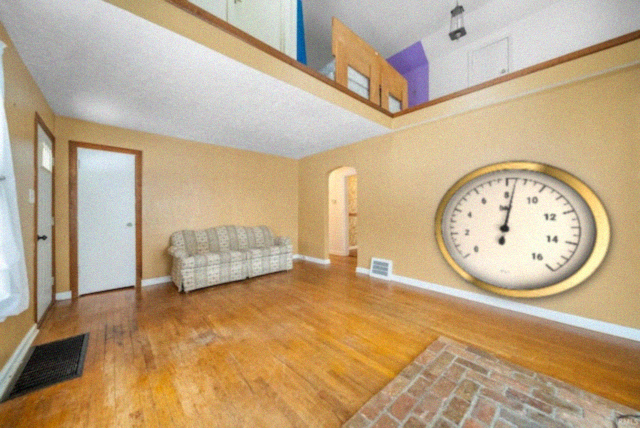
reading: bar 8.5
